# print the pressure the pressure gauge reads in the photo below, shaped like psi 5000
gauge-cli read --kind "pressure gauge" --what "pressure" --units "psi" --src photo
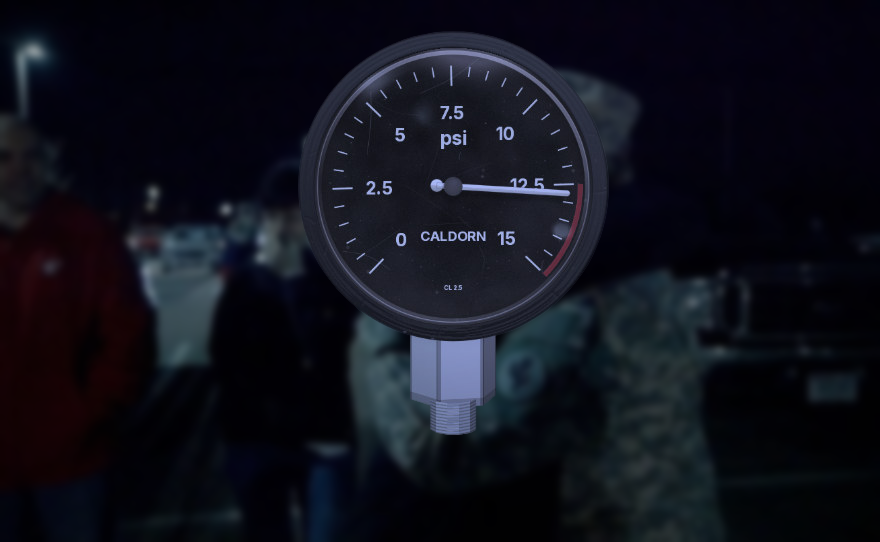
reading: psi 12.75
